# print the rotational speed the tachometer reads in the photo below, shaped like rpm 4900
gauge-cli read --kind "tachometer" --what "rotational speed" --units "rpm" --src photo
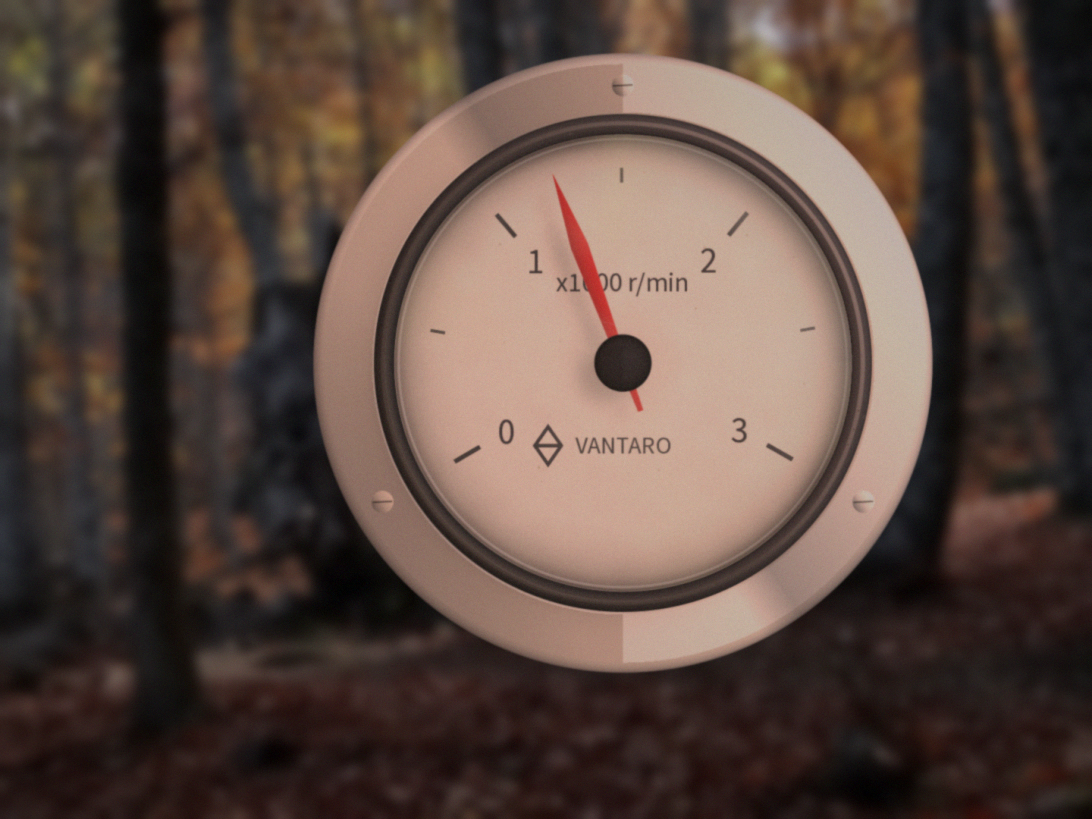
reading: rpm 1250
